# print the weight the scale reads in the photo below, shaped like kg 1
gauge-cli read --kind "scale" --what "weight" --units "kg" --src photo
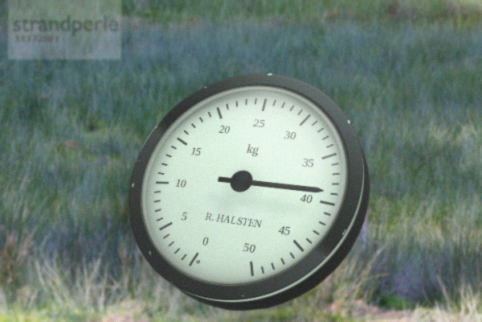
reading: kg 39
